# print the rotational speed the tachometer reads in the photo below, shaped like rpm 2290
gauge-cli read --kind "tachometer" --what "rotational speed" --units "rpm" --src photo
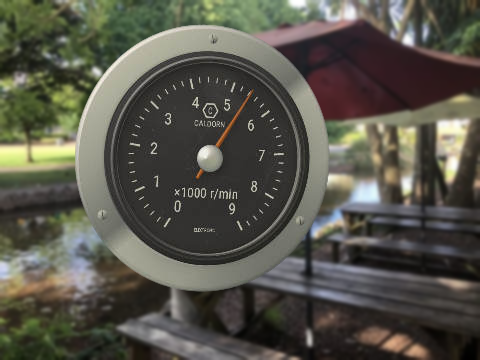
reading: rpm 5400
